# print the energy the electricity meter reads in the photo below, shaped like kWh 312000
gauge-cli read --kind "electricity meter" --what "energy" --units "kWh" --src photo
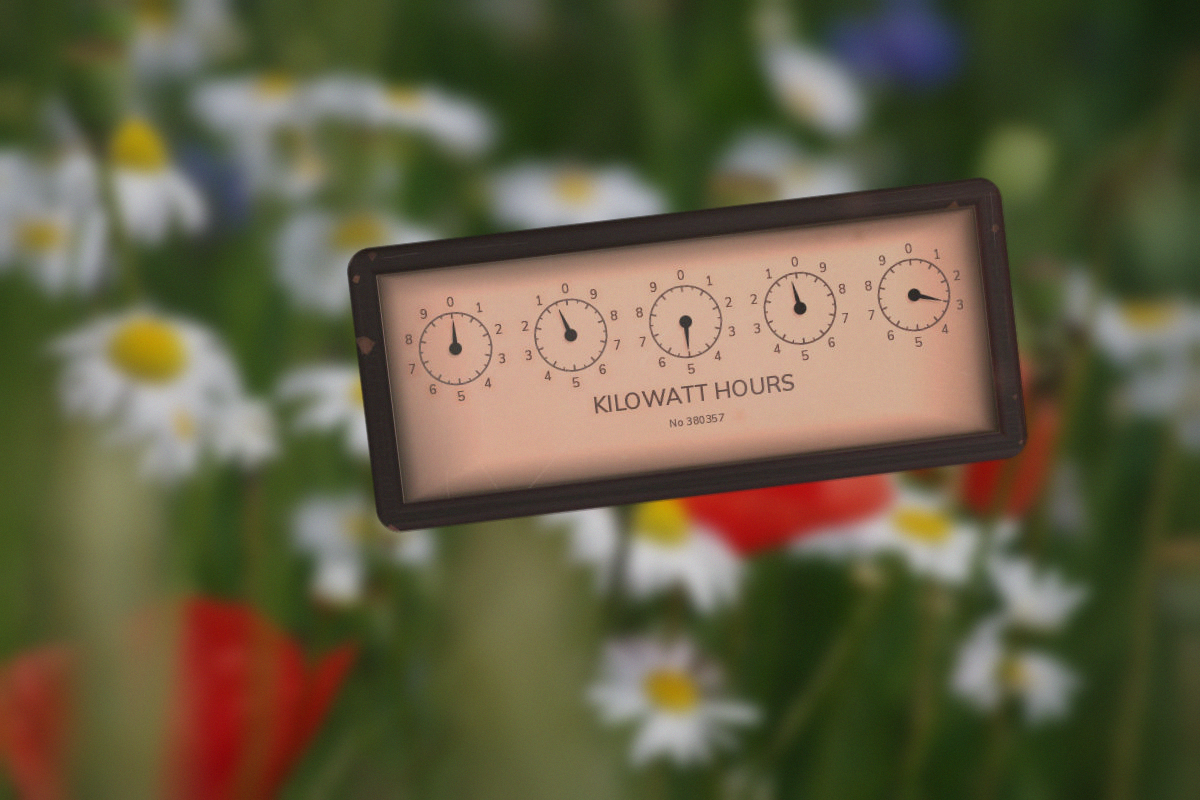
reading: kWh 503
